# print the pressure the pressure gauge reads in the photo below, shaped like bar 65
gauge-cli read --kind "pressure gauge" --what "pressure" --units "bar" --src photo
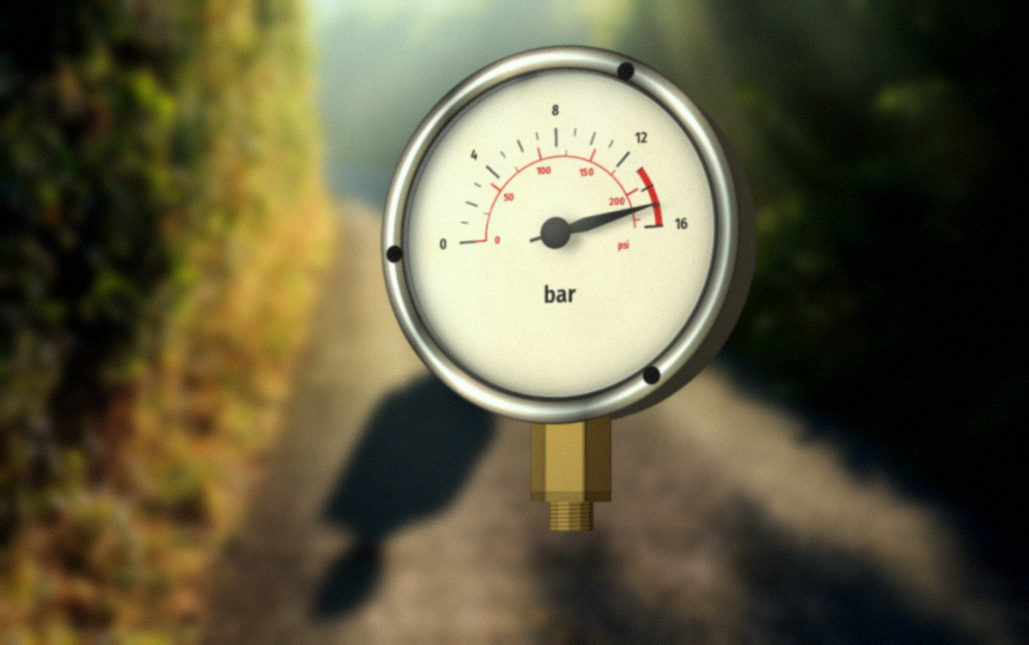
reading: bar 15
